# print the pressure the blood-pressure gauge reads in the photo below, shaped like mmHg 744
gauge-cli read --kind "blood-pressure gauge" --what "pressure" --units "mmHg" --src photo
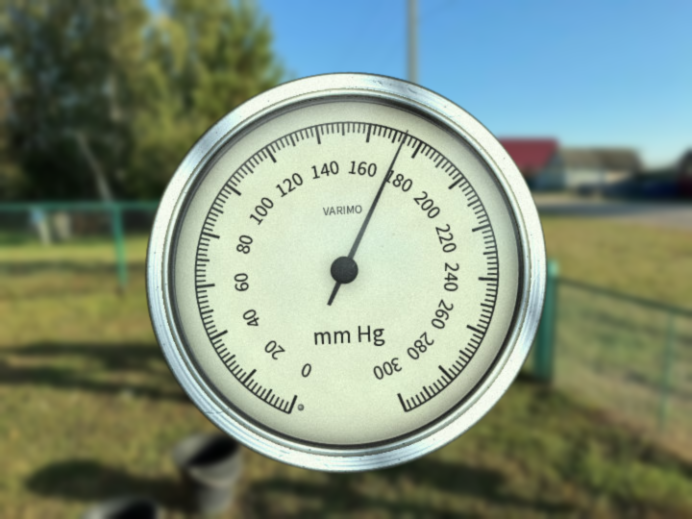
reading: mmHg 174
